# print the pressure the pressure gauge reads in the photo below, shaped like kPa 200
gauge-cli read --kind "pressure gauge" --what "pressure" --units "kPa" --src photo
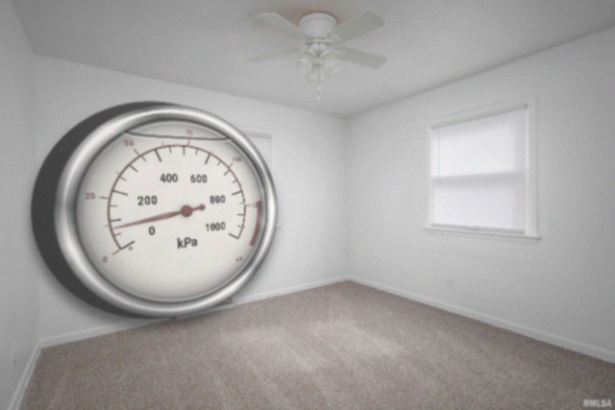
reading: kPa 75
